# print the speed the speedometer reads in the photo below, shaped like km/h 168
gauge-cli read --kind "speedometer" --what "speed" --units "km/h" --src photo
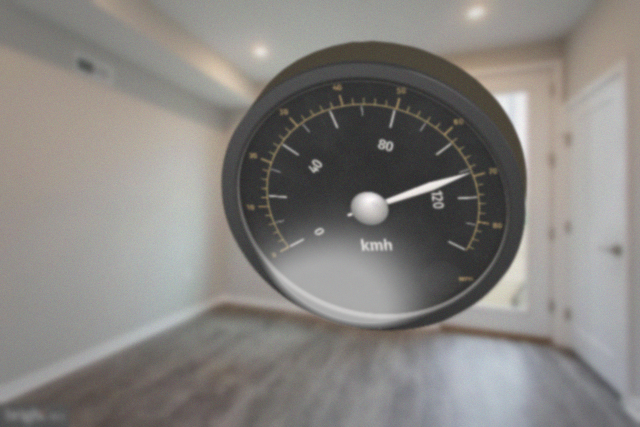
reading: km/h 110
